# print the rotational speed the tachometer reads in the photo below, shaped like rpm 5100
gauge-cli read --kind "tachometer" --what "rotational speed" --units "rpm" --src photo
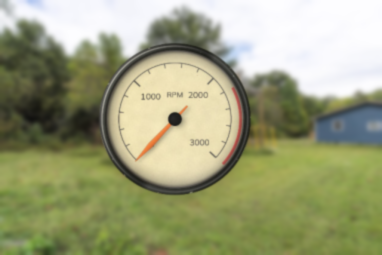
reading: rpm 0
